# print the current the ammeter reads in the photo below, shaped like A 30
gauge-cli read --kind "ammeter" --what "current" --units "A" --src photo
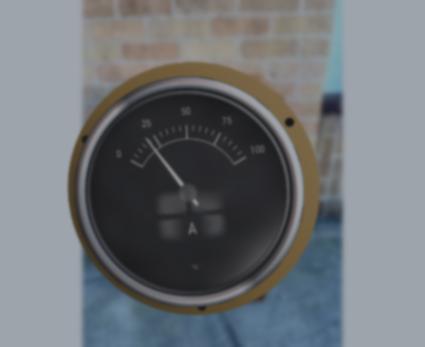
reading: A 20
